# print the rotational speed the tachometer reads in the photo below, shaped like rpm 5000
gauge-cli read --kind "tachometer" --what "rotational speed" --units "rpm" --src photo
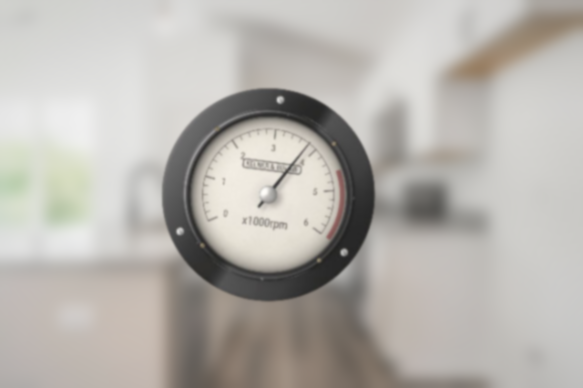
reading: rpm 3800
